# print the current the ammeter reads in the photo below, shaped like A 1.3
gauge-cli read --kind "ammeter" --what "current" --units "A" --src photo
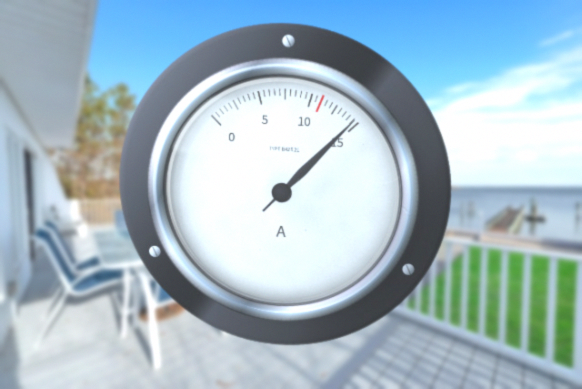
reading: A 14.5
